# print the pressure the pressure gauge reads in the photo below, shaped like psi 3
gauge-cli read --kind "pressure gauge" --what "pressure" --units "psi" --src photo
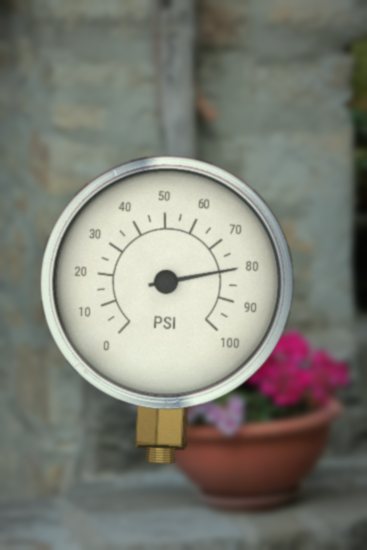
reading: psi 80
